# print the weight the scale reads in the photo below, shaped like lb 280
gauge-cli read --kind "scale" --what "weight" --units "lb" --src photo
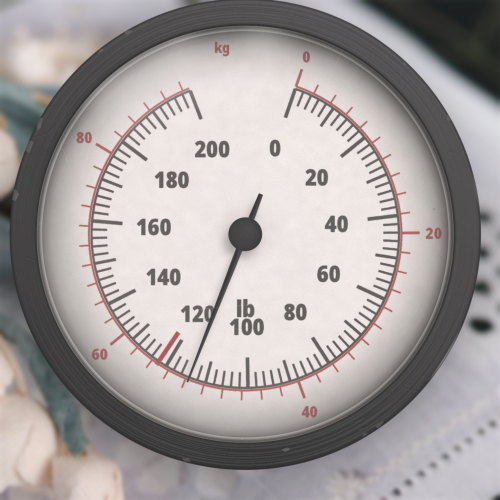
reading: lb 114
